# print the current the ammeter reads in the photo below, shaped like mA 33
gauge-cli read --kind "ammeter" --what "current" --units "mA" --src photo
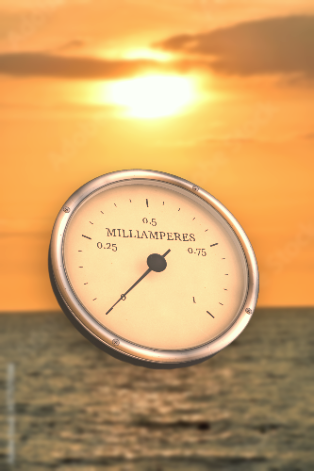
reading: mA 0
